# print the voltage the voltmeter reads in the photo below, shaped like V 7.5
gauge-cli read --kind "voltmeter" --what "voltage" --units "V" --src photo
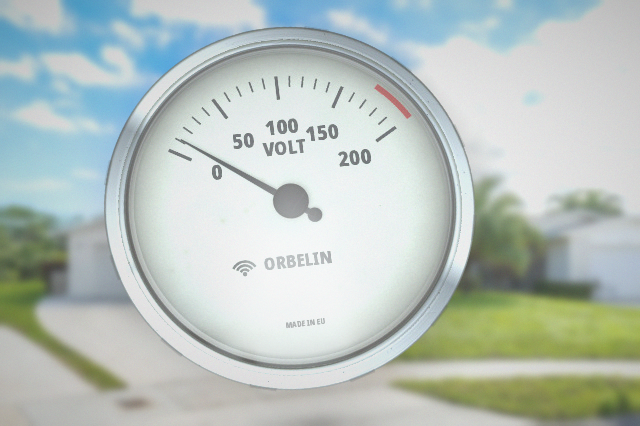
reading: V 10
